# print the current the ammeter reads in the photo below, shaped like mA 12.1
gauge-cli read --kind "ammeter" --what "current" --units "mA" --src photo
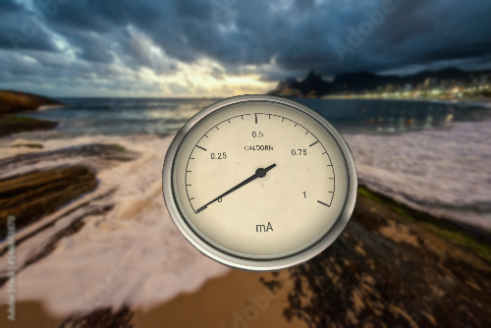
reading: mA 0
